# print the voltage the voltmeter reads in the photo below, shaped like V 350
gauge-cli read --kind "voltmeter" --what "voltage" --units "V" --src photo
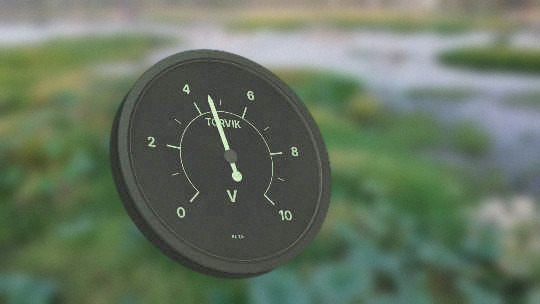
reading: V 4.5
